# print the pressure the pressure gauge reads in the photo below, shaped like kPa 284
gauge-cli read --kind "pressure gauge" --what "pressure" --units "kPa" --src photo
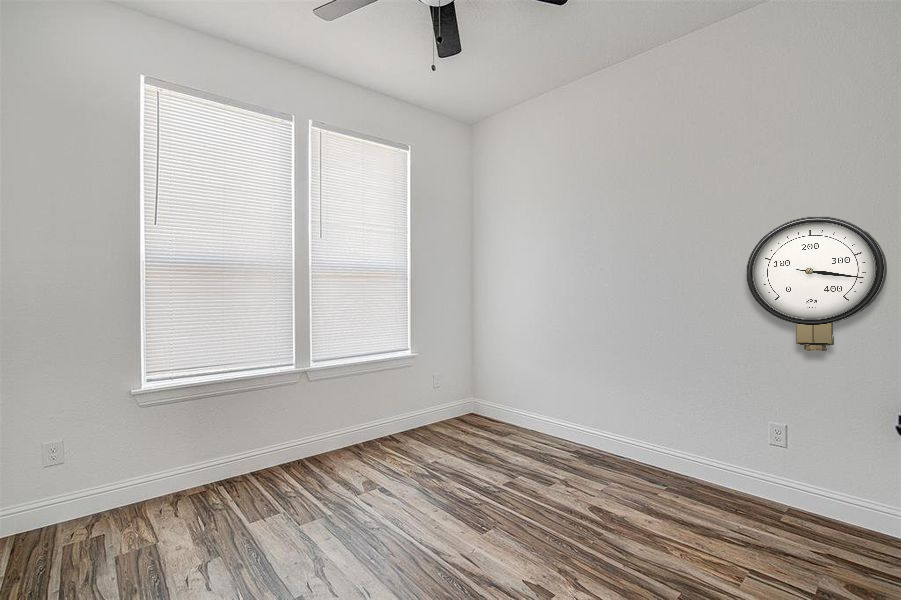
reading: kPa 350
